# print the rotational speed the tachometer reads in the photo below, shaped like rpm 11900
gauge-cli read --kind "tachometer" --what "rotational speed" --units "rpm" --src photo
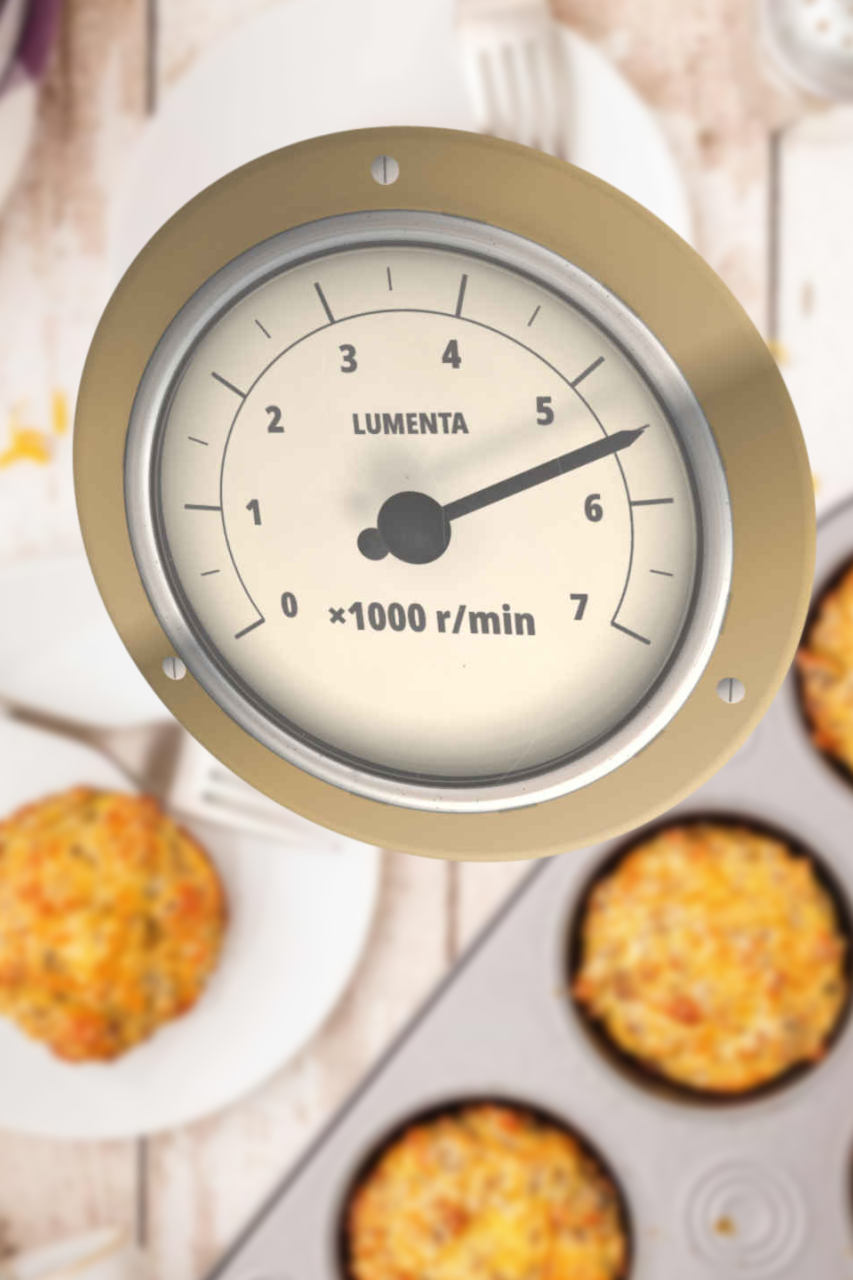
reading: rpm 5500
